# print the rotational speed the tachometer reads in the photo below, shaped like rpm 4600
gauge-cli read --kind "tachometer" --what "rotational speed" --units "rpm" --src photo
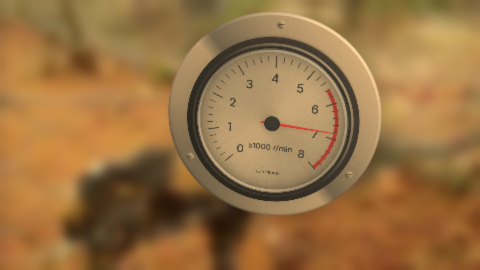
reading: rpm 6800
